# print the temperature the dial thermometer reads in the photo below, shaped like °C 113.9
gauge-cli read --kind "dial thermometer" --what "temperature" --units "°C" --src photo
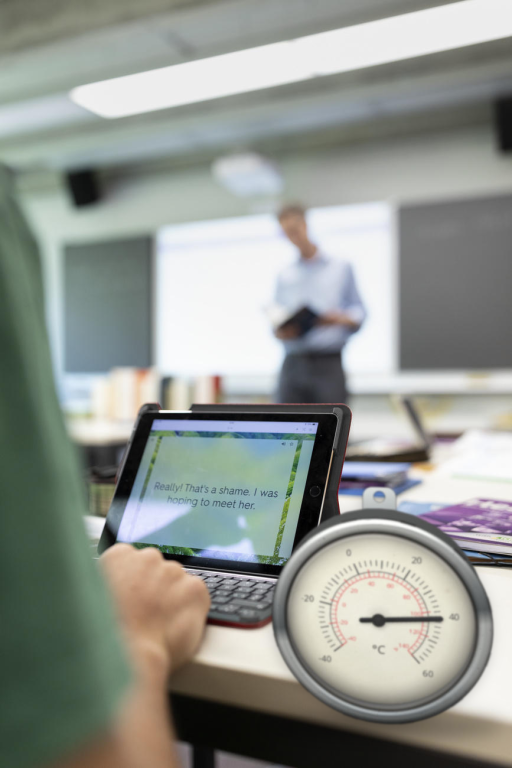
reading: °C 40
